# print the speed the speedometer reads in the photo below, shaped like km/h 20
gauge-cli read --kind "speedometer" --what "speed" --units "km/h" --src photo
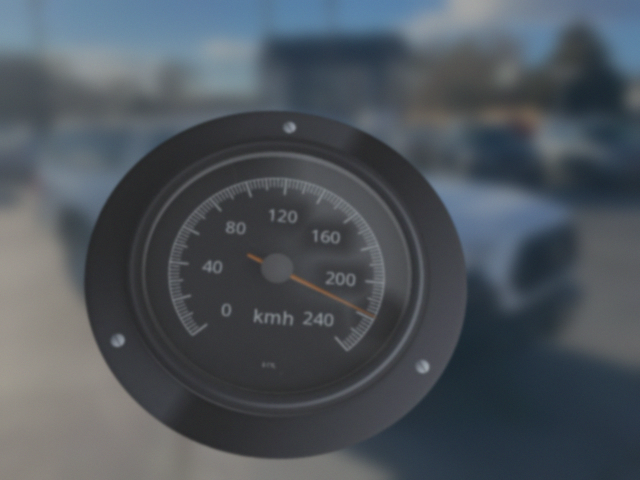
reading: km/h 220
